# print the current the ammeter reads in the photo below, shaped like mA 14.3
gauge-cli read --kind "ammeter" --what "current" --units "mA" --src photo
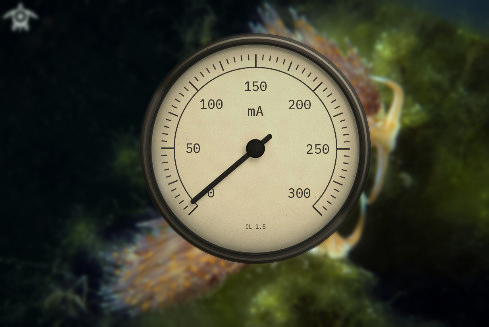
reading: mA 5
